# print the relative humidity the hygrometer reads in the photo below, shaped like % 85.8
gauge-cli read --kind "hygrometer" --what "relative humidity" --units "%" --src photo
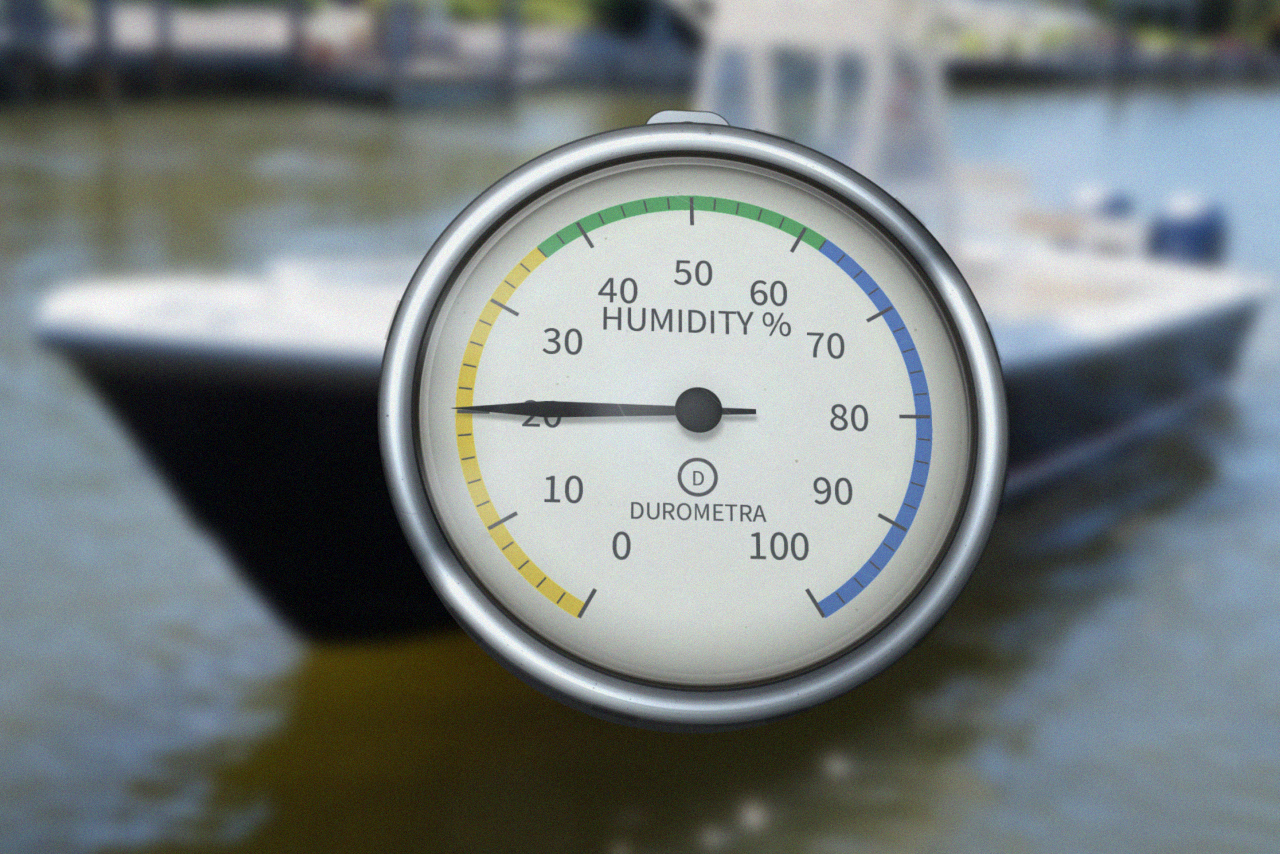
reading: % 20
